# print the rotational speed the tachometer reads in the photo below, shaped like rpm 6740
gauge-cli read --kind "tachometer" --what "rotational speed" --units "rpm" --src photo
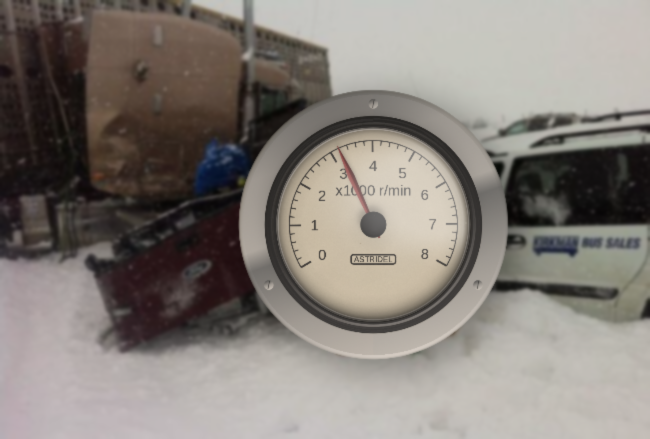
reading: rpm 3200
